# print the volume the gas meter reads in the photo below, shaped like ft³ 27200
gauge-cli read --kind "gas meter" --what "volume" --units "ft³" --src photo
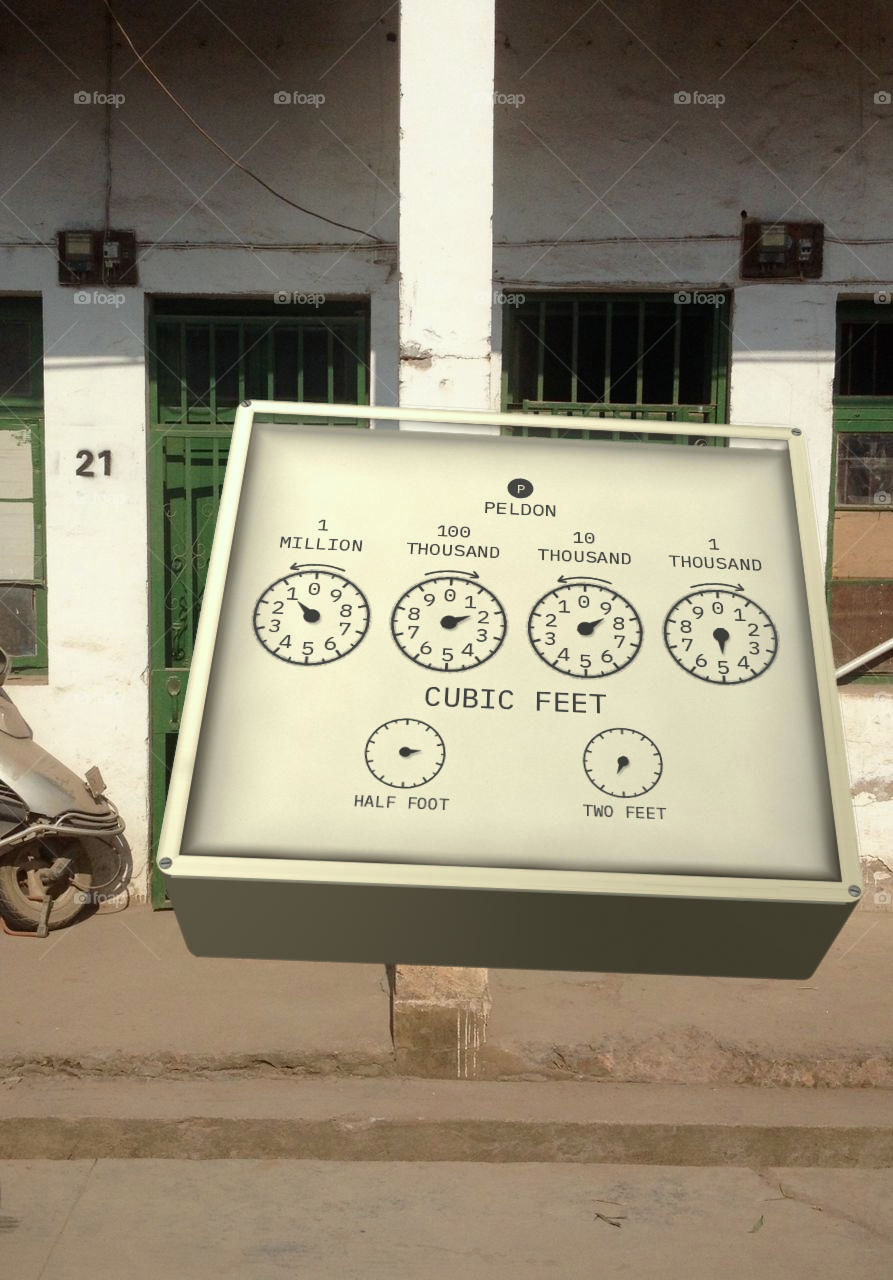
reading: ft³ 118500
